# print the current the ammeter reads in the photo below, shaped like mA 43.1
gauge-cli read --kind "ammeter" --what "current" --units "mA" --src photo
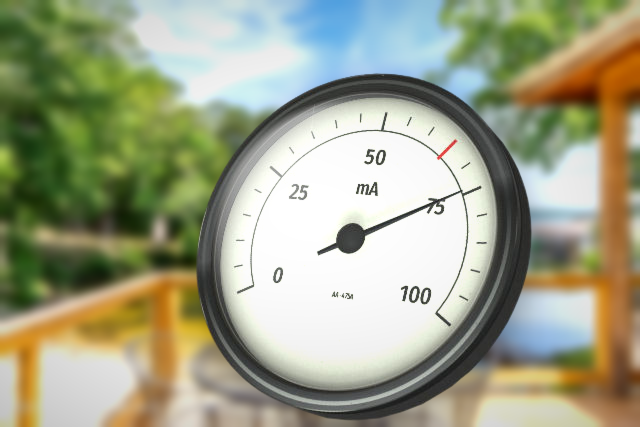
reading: mA 75
